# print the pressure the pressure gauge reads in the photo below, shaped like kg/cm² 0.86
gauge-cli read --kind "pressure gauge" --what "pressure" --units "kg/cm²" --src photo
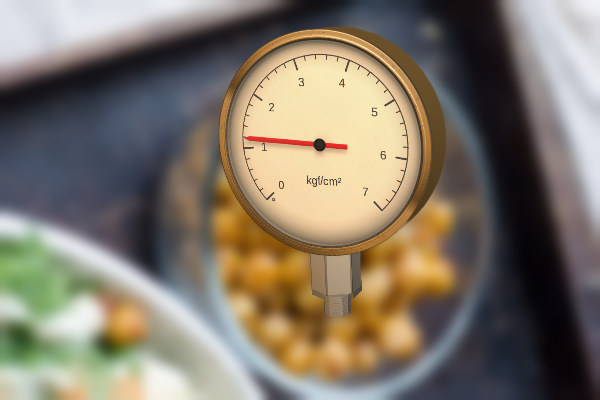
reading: kg/cm² 1.2
